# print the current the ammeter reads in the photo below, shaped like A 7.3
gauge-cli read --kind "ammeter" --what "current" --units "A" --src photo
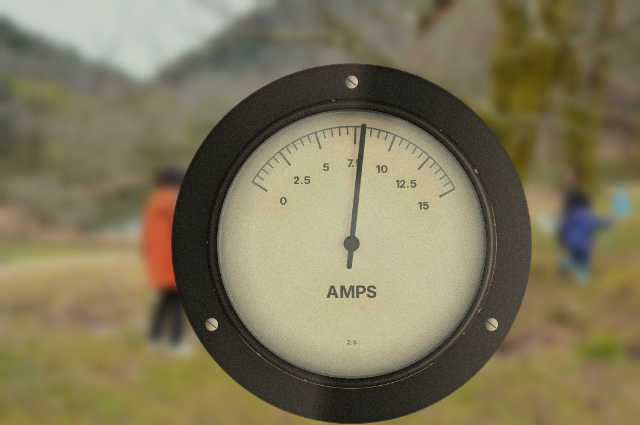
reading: A 8
